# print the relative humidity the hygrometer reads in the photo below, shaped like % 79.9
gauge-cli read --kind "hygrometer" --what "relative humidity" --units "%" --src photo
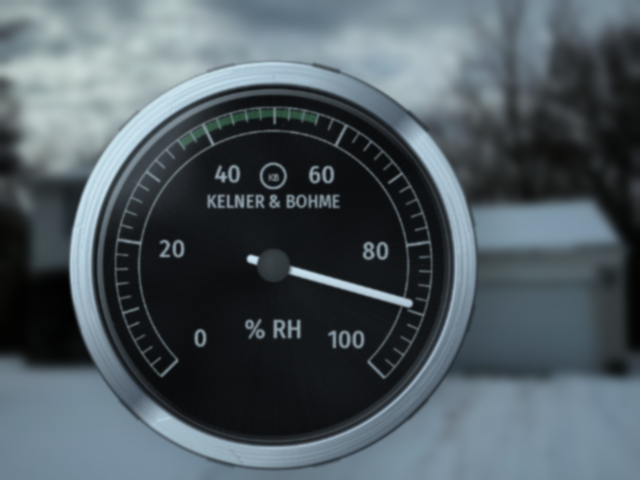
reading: % 89
